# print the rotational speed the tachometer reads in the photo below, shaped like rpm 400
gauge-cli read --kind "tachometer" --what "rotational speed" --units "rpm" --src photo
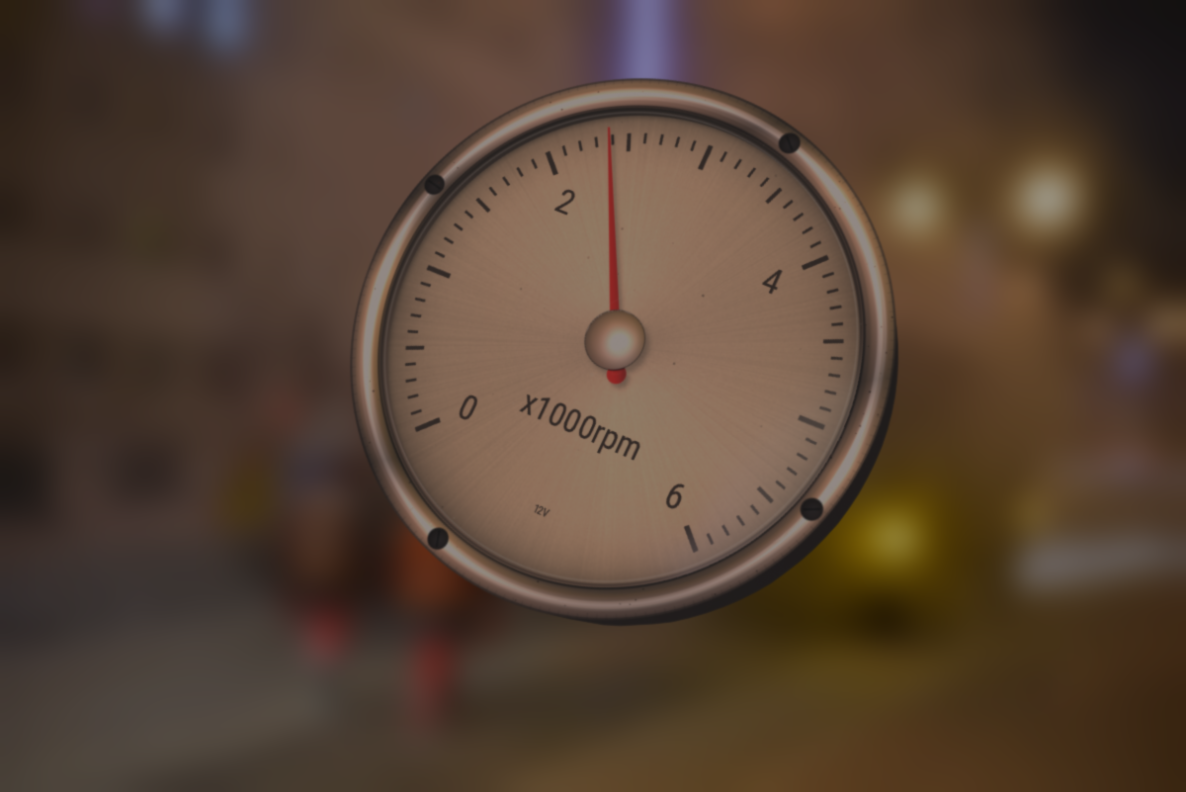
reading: rpm 2400
